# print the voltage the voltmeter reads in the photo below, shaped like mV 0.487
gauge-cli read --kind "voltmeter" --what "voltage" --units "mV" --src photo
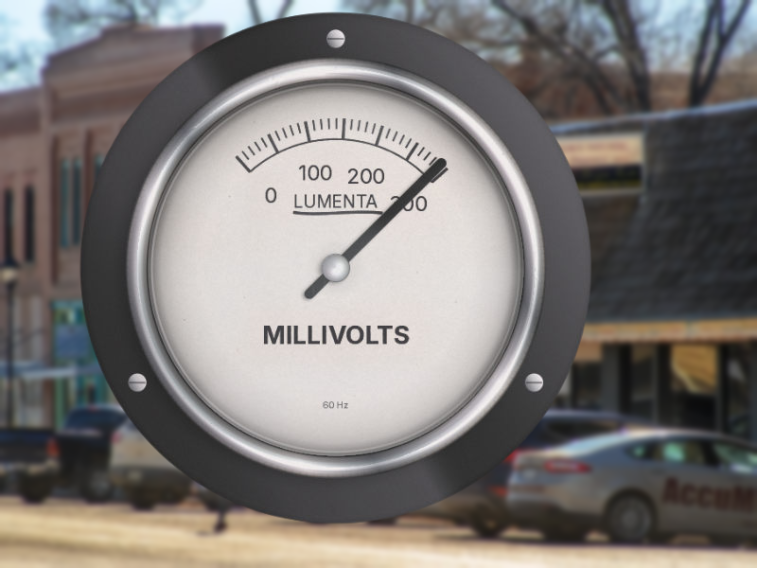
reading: mV 290
